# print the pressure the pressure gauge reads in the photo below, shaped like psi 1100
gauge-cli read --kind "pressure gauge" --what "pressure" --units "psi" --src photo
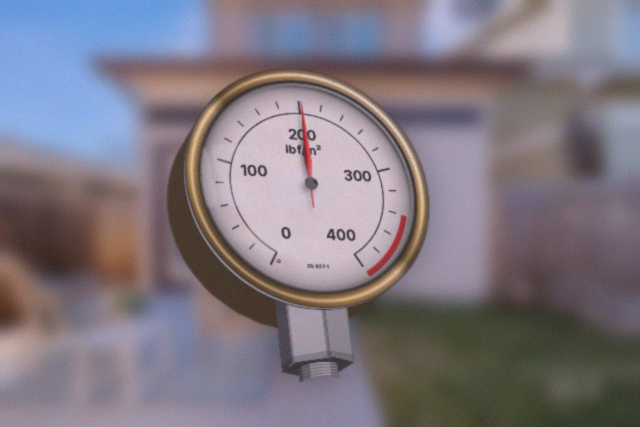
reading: psi 200
